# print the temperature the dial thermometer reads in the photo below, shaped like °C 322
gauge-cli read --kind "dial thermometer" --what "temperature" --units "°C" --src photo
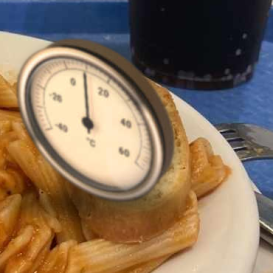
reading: °C 10
